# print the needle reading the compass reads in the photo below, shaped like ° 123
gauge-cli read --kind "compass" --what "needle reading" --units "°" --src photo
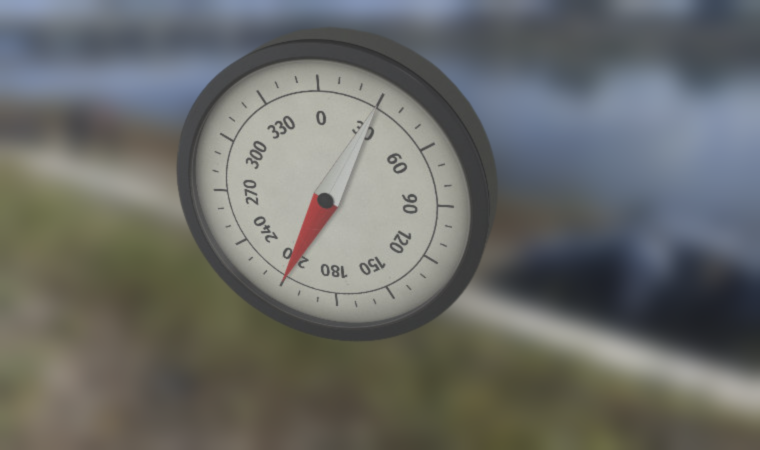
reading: ° 210
